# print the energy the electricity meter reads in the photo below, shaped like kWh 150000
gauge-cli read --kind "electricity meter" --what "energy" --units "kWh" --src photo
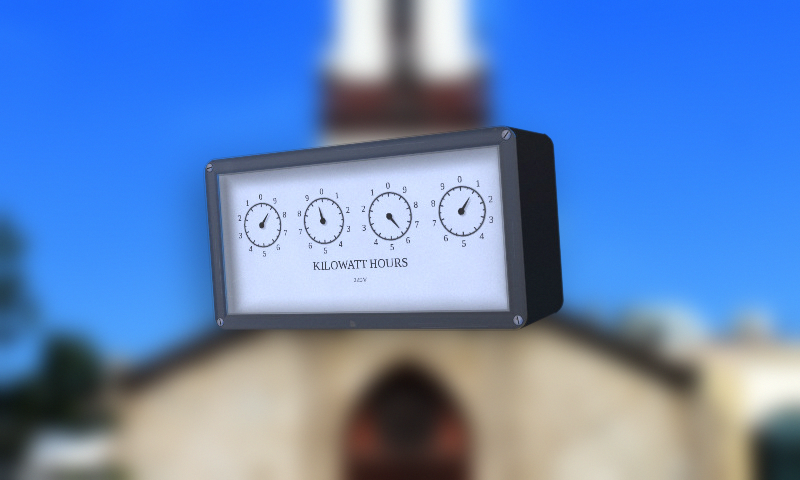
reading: kWh 8961
